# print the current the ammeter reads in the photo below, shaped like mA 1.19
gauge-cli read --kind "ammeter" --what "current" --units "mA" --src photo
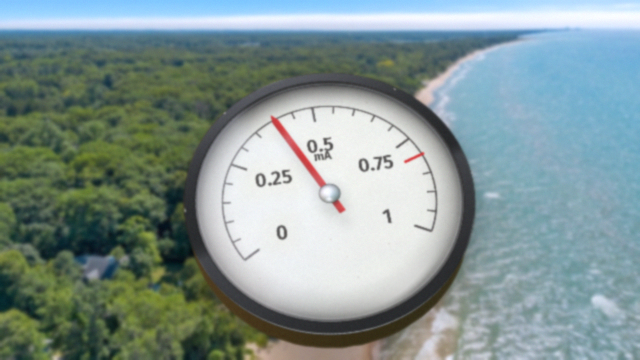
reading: mA 0.4
